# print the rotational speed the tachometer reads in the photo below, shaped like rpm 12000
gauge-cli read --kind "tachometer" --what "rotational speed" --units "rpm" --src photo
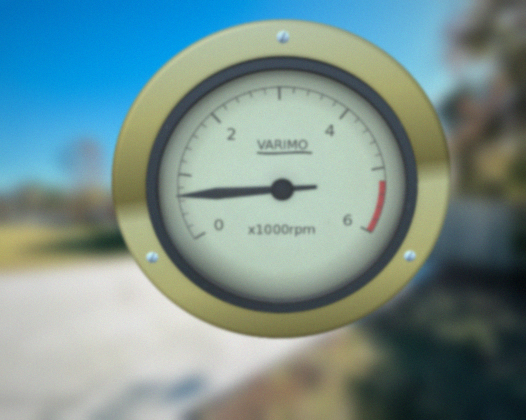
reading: rpm 700
